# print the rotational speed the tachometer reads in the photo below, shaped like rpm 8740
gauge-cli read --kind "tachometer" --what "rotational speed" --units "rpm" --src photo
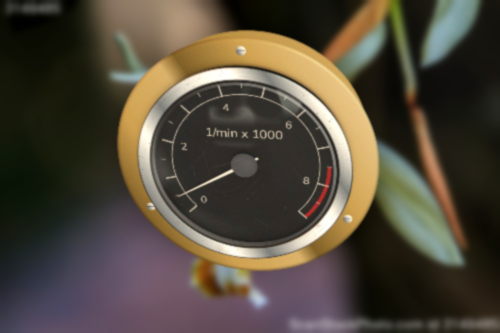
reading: rpm 500
